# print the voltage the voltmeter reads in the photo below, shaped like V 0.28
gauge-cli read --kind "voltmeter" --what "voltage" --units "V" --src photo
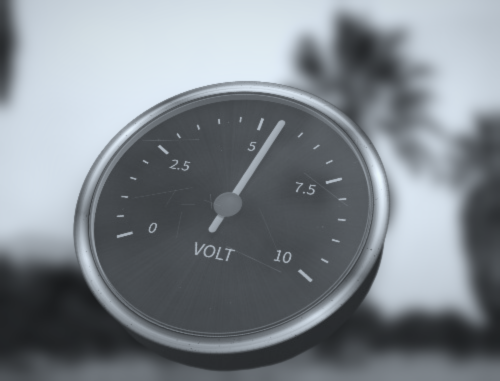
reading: V 5.5
